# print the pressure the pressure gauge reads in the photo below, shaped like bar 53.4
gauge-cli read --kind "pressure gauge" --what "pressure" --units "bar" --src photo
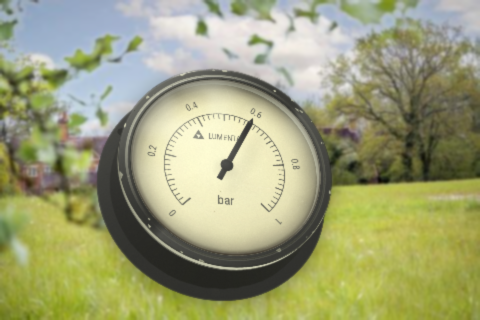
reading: bar 0.6
